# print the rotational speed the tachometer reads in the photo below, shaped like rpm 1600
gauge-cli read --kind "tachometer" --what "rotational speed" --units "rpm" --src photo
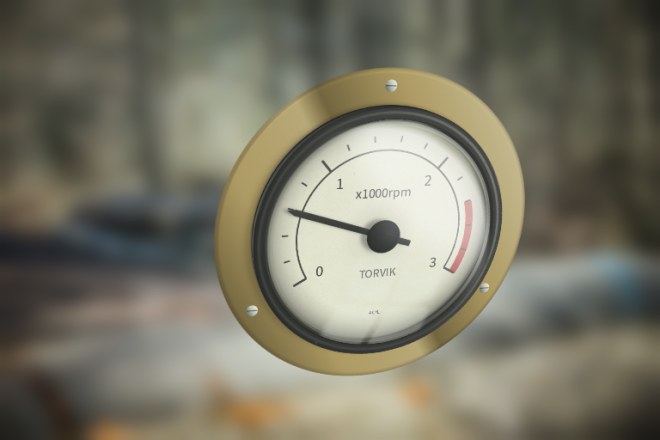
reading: rpm 600
